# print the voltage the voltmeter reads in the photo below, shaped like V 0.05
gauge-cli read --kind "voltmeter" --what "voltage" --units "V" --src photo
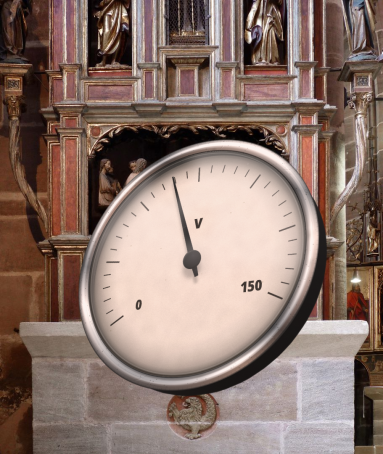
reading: V 65
